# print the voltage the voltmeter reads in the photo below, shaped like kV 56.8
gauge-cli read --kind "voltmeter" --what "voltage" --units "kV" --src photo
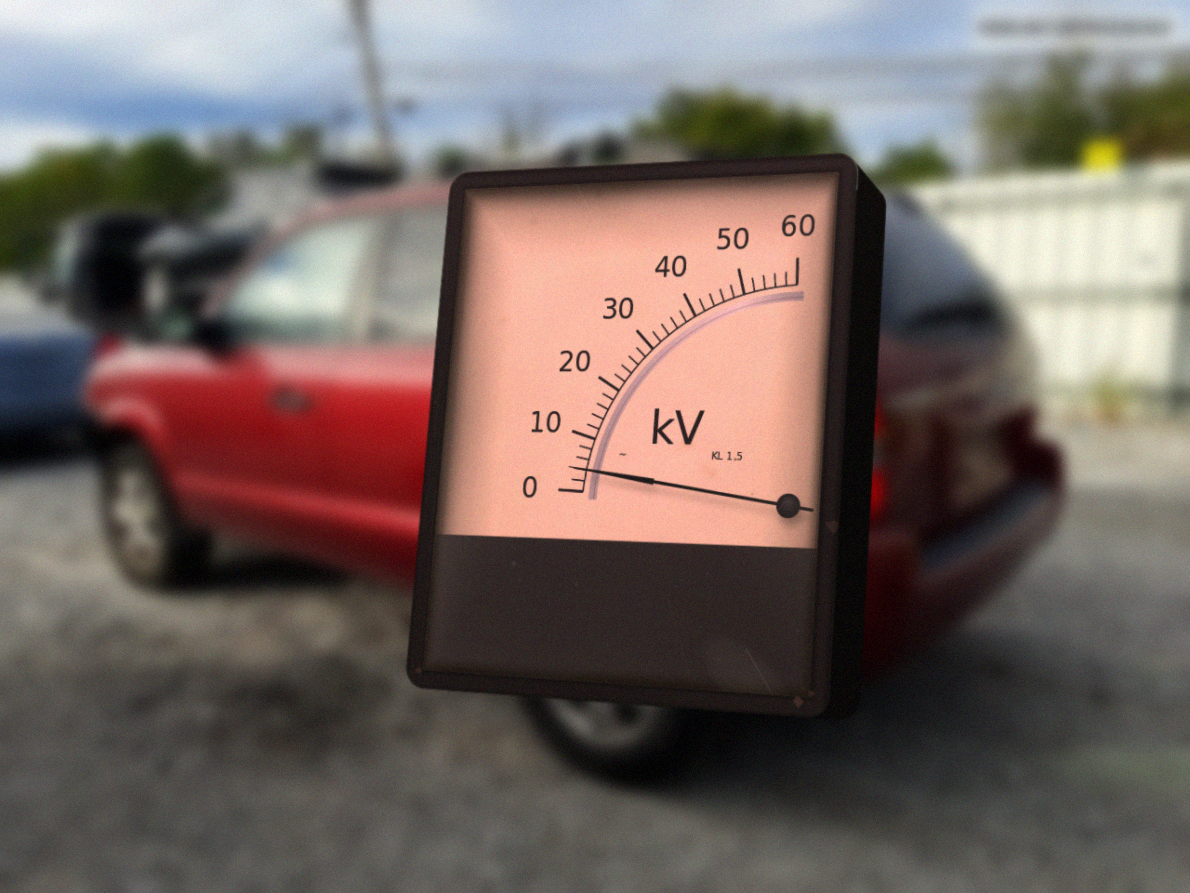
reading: kV 4
